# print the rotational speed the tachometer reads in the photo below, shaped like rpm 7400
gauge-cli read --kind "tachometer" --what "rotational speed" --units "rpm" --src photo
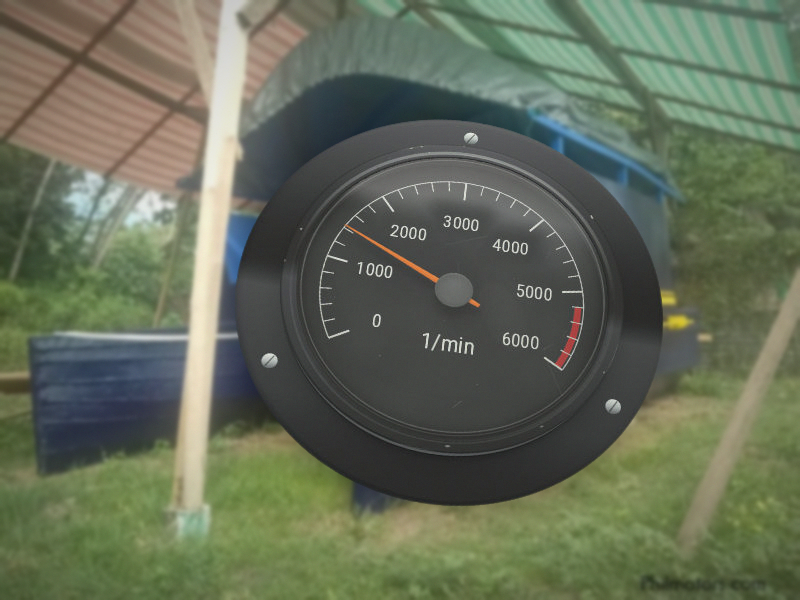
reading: rpm 1400
